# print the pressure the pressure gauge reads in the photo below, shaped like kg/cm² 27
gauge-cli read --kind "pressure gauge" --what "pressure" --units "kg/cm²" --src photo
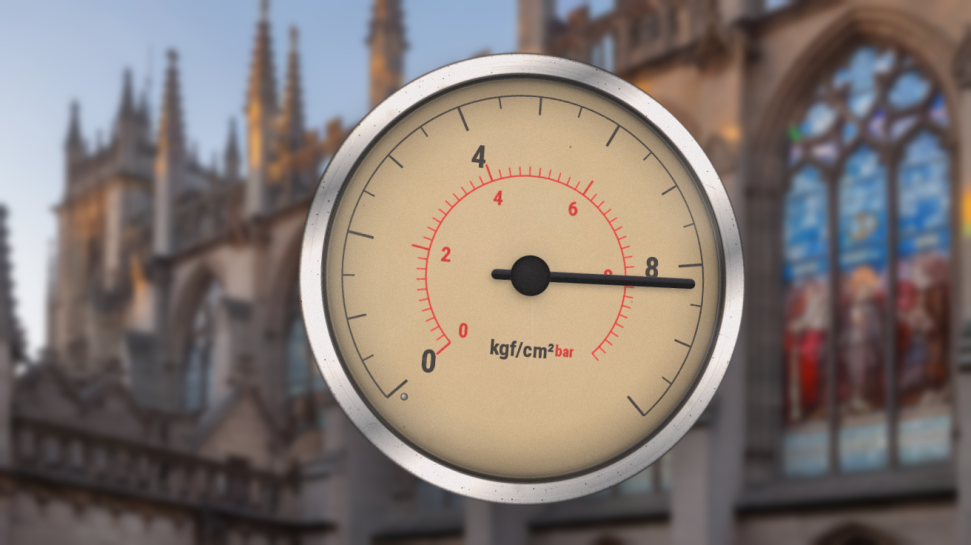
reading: kg/cm² 8.25
